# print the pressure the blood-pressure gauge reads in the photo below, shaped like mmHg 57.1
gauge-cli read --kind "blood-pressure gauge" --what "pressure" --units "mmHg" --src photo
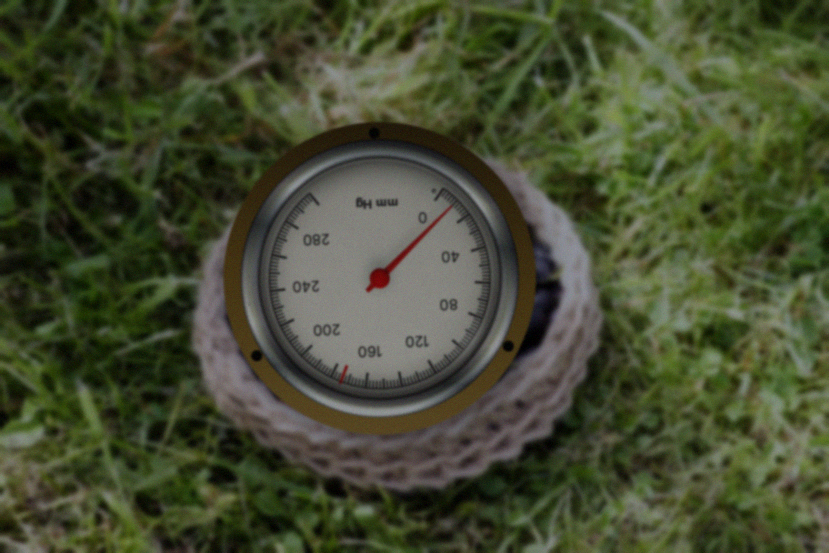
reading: mmHg 10
